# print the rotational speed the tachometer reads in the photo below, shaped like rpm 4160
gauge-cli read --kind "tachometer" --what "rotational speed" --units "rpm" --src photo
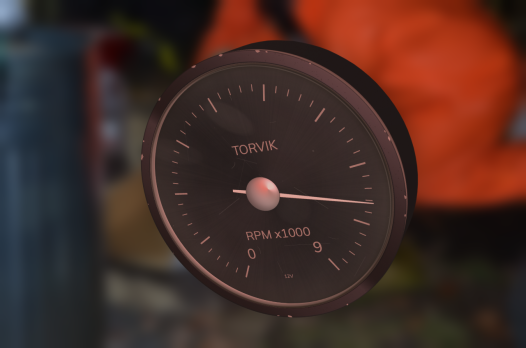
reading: rpm 7600
